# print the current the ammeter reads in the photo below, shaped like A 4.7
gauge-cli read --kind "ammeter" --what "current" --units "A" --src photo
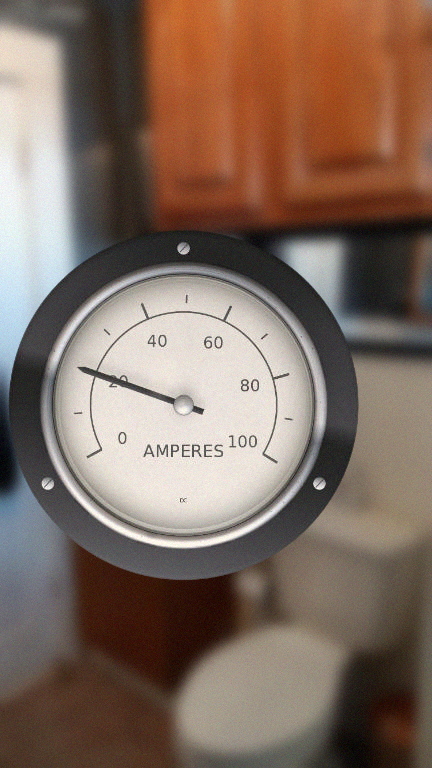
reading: A 20
